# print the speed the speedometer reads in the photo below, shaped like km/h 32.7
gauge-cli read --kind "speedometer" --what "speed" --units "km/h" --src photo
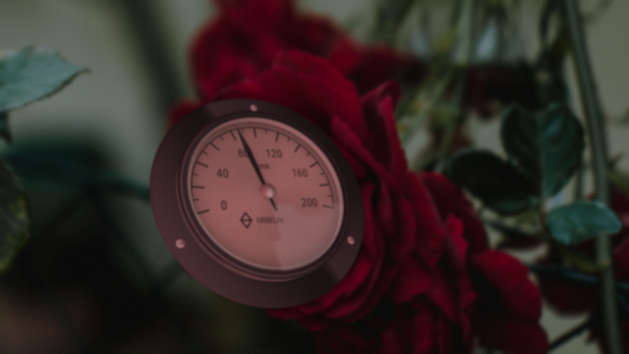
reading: km/h 85
